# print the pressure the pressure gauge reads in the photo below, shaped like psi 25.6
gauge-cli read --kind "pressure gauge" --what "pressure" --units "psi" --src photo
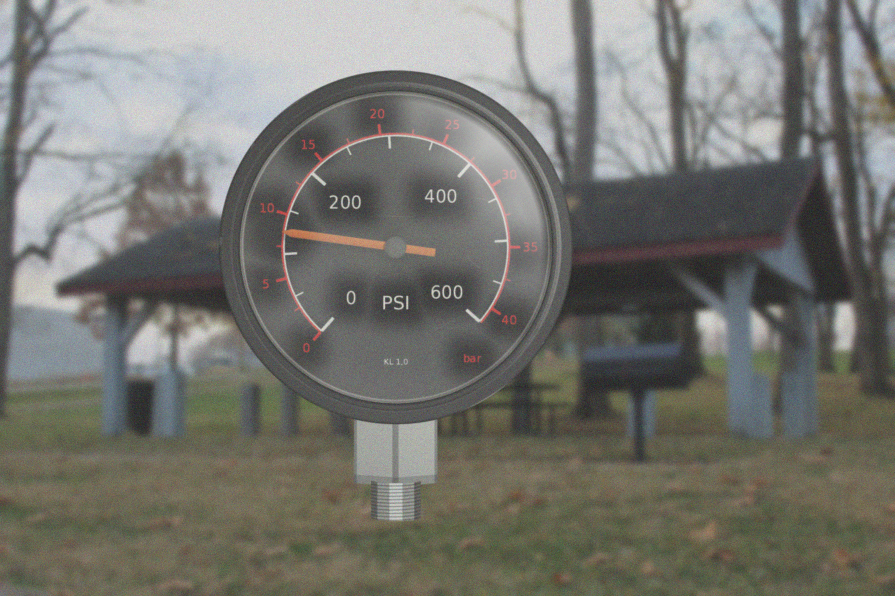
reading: psi 125
